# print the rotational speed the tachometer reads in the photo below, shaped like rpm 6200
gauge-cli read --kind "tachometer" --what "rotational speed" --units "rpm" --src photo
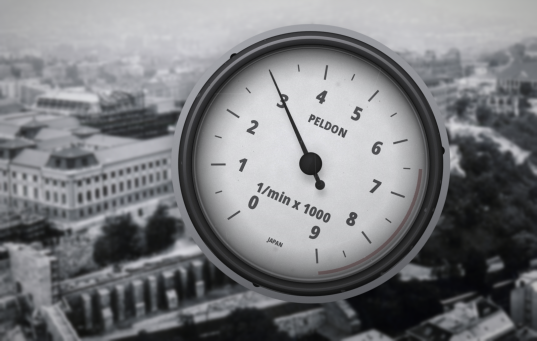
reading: rpm 3000
